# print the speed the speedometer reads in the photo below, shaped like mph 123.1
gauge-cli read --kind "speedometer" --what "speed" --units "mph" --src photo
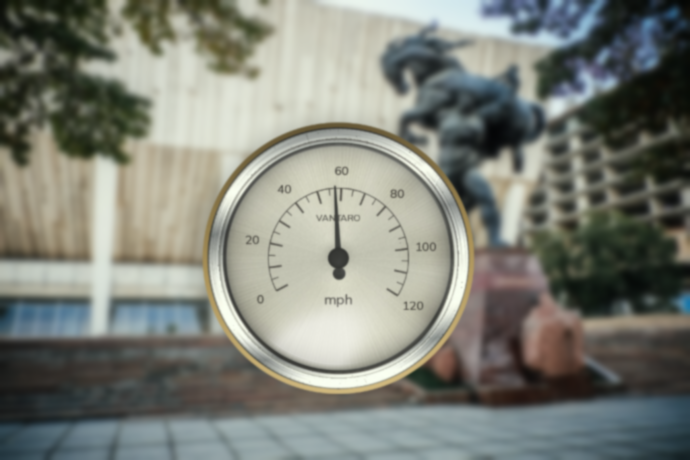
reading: mph 57.5
